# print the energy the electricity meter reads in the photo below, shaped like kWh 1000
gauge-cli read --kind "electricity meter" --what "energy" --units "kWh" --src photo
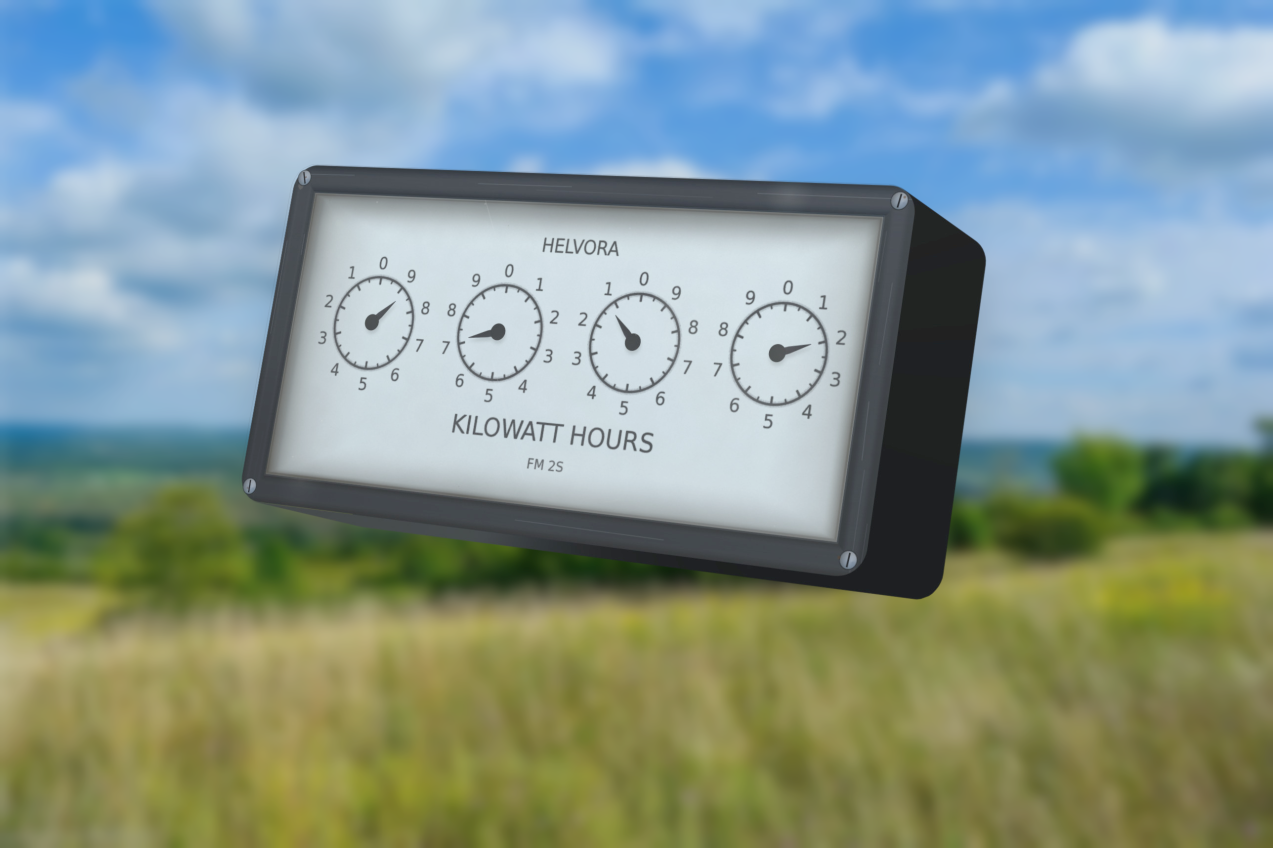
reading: kWh 8712
